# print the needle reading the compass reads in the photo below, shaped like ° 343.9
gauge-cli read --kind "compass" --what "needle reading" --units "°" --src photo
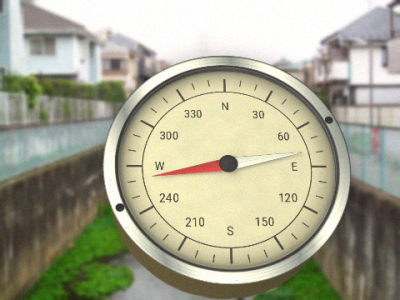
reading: ° 260
